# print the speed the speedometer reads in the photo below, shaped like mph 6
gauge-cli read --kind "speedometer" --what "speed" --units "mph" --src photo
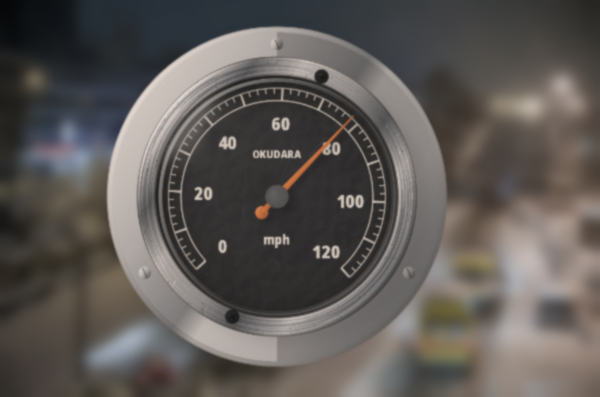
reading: mph 78
